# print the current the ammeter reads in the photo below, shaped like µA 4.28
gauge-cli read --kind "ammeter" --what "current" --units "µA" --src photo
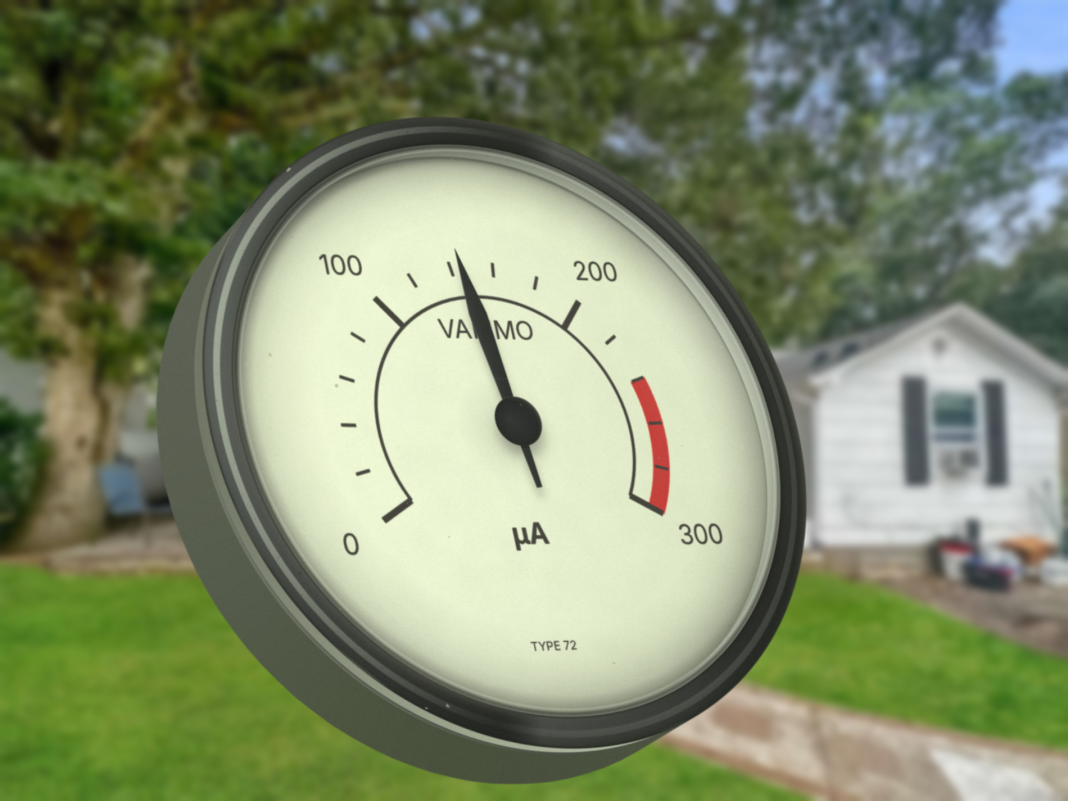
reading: µA 140
